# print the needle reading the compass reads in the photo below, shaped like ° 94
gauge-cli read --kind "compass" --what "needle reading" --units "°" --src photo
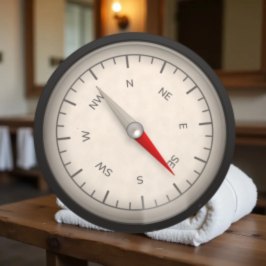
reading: ° 145
